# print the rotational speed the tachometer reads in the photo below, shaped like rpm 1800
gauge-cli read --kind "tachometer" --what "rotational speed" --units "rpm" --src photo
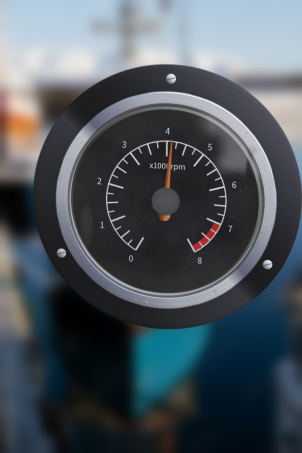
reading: rpm 4125
